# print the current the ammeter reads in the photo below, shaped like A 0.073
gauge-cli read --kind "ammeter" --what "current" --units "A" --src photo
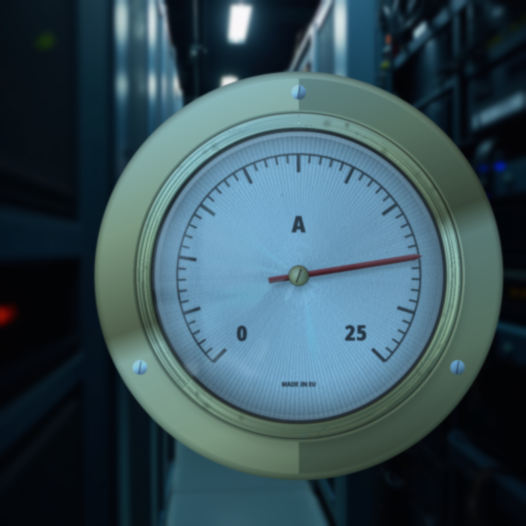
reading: A 20
